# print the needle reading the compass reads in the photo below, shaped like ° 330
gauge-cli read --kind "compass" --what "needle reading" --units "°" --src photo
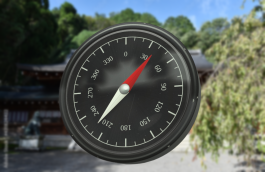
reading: ° 40
